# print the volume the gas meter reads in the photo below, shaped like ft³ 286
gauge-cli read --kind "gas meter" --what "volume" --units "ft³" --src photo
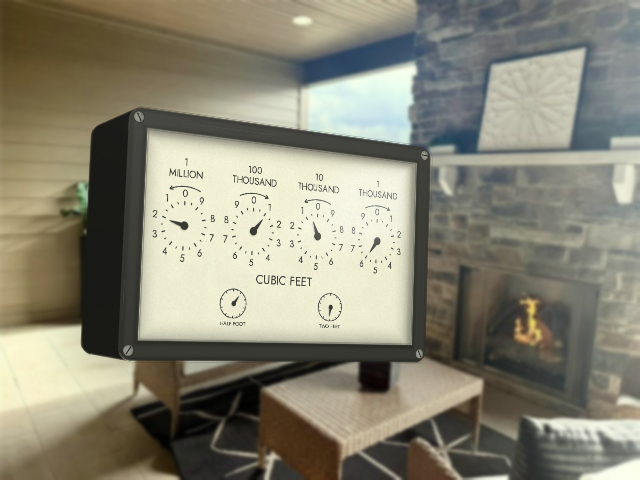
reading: ft³ 210600
